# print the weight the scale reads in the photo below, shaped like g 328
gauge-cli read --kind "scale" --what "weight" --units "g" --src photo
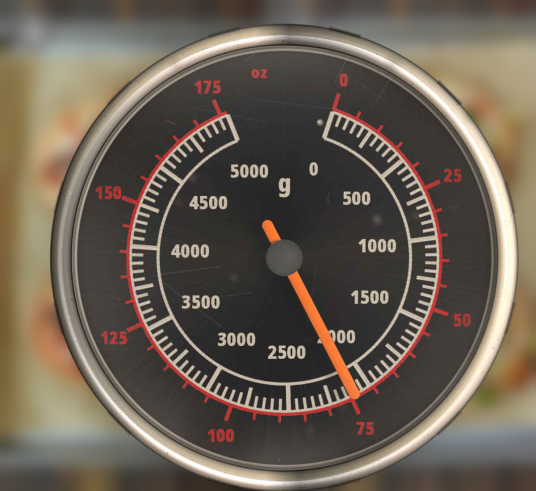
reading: g 2100
